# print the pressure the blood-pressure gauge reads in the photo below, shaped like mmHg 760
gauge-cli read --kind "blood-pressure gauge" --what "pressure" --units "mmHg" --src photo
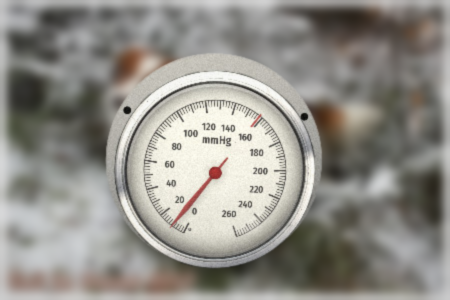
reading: mmHg 10
